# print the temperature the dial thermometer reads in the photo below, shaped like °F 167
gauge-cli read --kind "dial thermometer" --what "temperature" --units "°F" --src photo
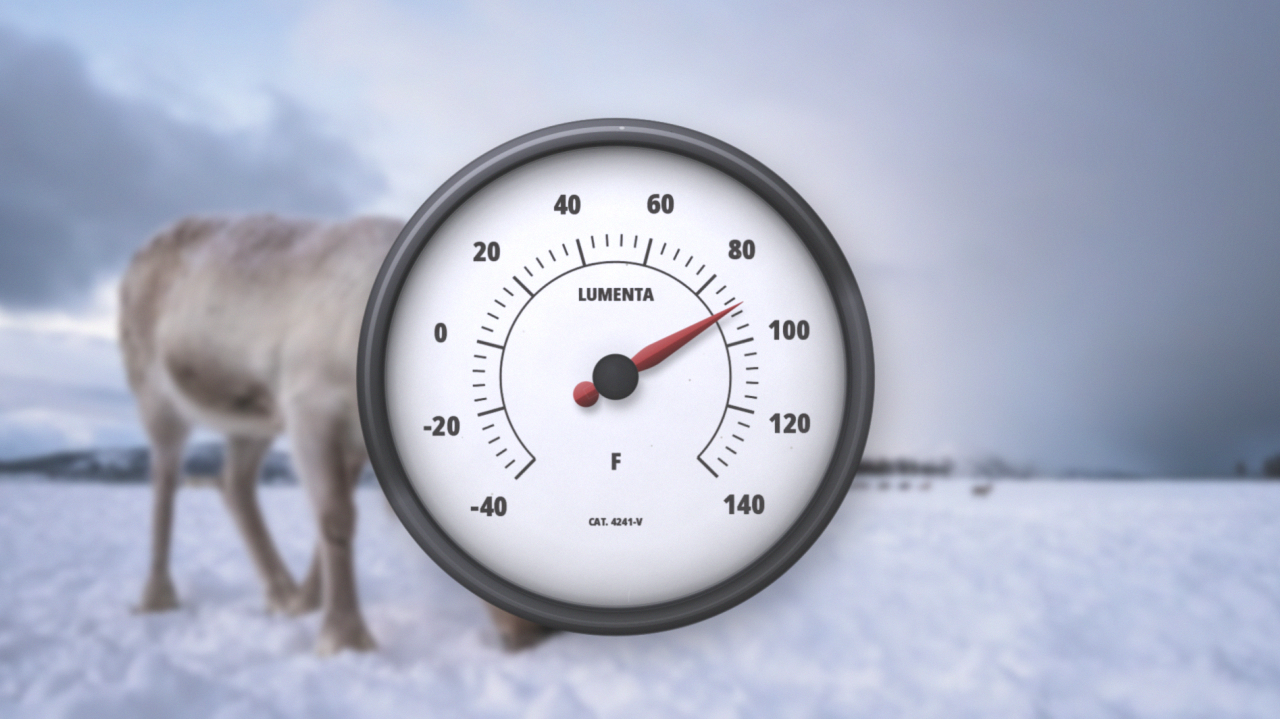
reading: °F 90
